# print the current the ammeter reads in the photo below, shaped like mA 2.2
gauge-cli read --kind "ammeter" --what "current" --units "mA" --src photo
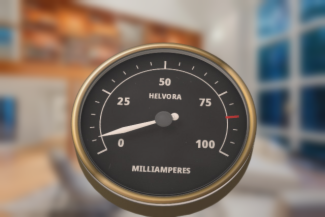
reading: mA 5
